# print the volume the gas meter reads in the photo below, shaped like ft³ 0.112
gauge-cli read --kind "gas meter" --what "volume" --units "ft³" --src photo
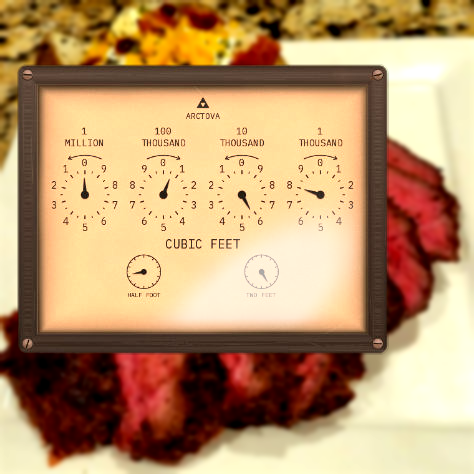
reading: ft³ 5800
